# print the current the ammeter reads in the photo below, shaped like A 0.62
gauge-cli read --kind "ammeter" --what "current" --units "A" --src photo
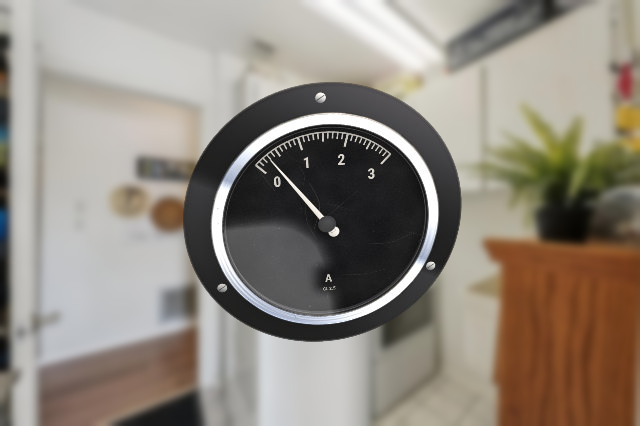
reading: A 0.3
